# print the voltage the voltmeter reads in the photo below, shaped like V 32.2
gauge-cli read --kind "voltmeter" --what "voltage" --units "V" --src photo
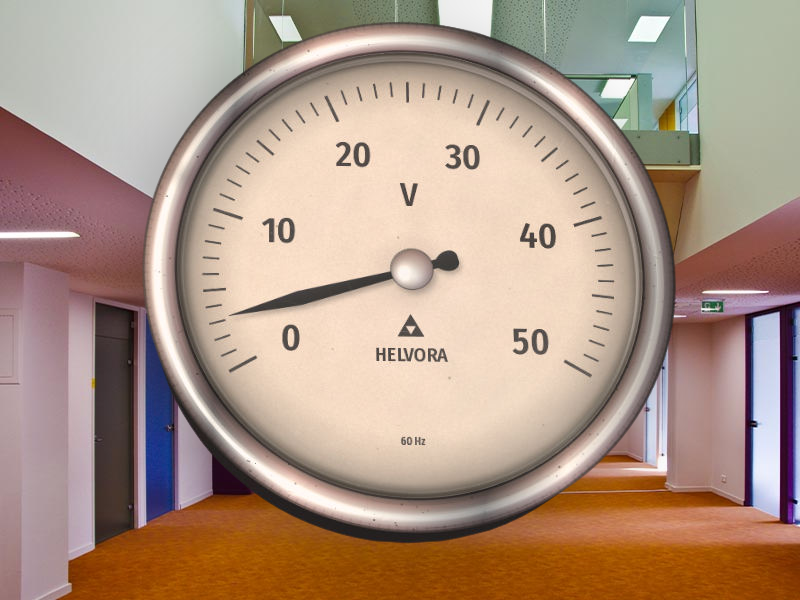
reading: V 3
